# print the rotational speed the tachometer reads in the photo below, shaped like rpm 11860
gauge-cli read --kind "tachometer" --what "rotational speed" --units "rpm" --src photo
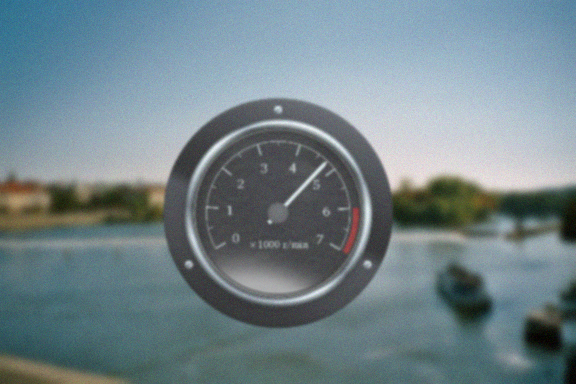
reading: rpm 4750
